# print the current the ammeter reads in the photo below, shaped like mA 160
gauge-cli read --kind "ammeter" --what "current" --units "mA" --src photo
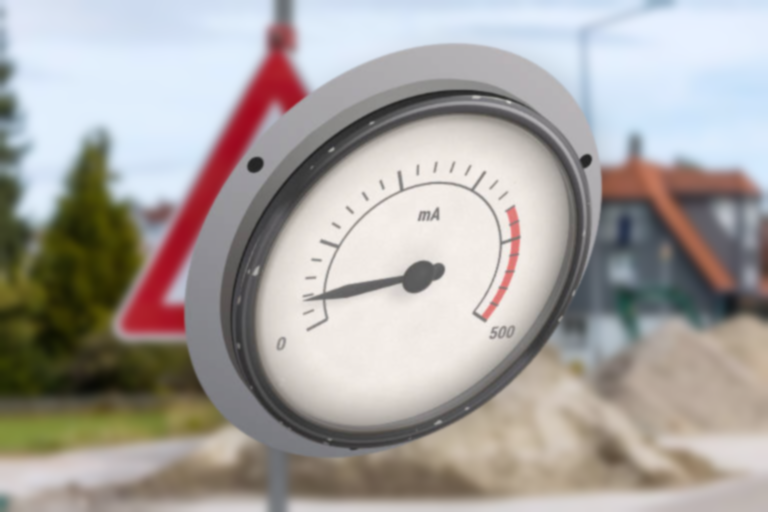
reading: mA 40
